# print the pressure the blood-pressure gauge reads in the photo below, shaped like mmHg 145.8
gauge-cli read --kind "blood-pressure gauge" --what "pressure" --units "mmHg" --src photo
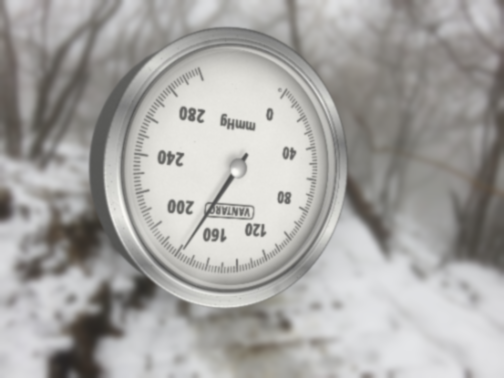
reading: mmHg 180
